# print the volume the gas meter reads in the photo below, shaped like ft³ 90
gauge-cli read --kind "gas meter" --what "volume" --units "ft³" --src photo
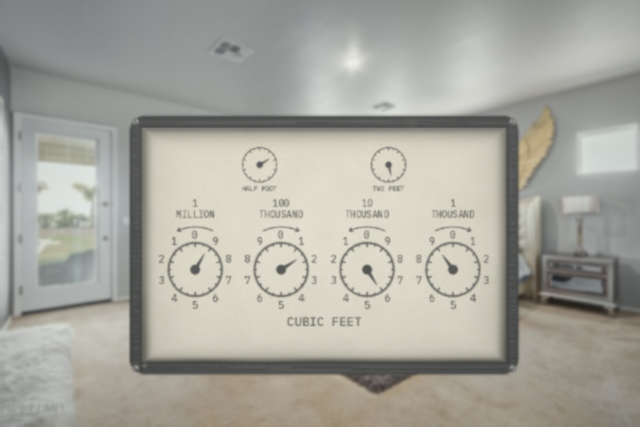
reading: ft³ 915900
